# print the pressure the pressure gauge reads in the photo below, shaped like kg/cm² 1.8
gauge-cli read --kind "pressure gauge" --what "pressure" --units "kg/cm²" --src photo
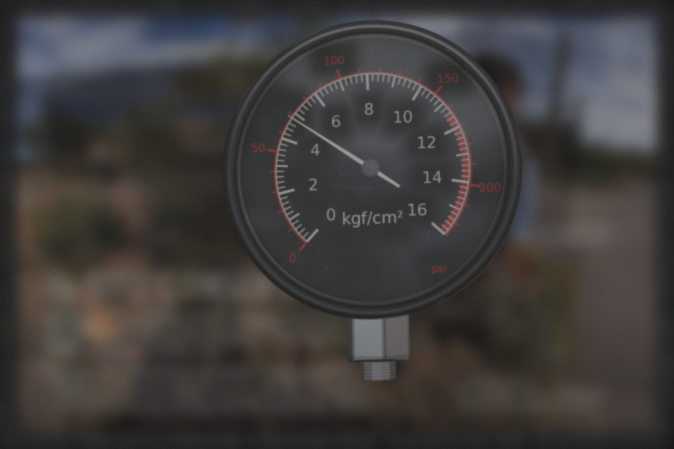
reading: kg/cm² 4.8
